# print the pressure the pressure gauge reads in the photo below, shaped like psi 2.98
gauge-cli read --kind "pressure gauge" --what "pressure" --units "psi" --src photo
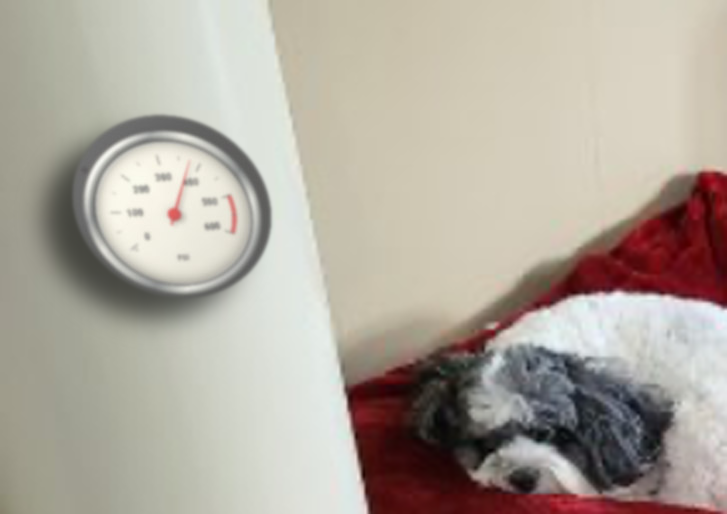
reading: psi 375
